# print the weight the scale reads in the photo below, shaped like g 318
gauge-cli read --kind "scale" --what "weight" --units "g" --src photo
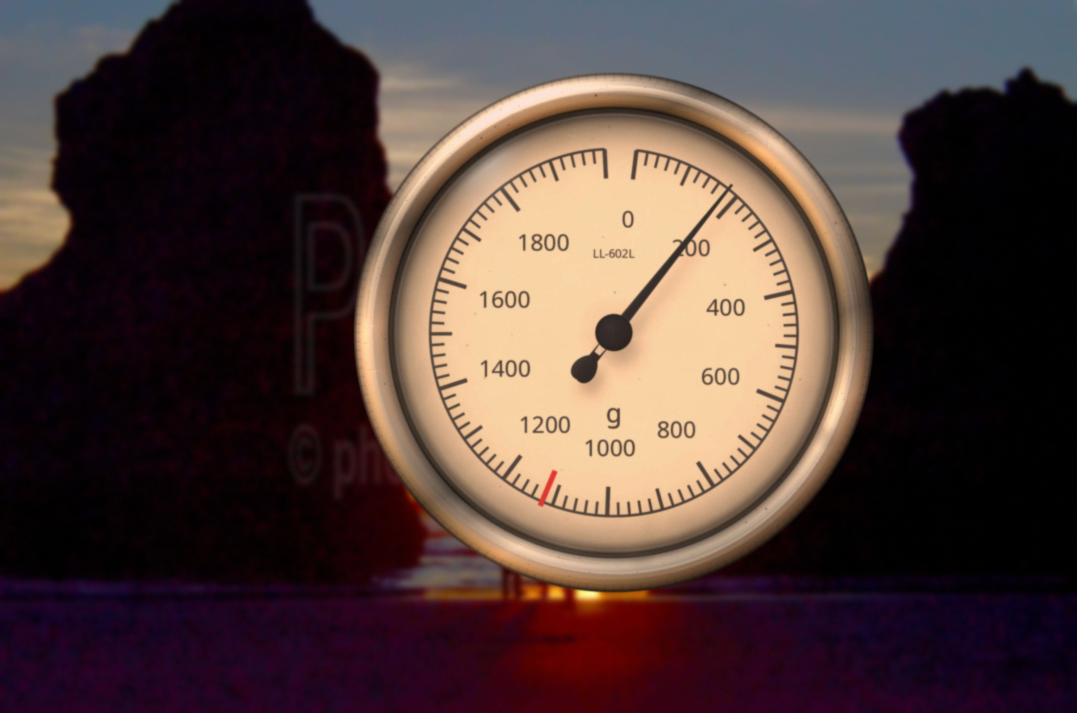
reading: g 180
